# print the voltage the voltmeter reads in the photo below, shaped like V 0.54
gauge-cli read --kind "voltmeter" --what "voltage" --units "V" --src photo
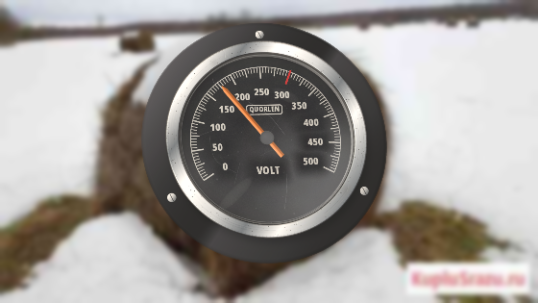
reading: V 175
